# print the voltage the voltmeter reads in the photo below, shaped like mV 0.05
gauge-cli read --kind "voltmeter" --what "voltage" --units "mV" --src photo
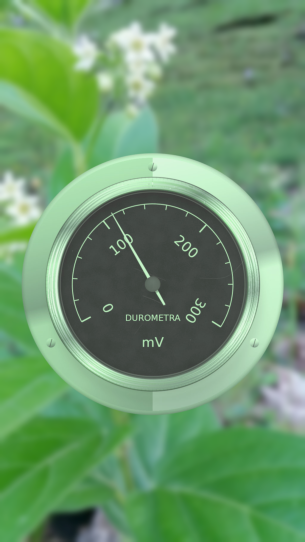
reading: mV 110
